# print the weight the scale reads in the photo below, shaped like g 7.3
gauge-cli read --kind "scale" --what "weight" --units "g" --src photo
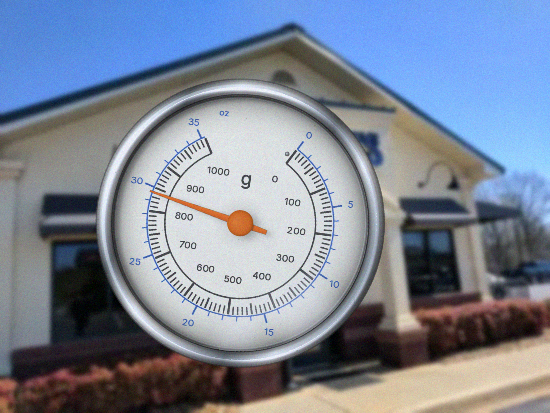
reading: g 840
